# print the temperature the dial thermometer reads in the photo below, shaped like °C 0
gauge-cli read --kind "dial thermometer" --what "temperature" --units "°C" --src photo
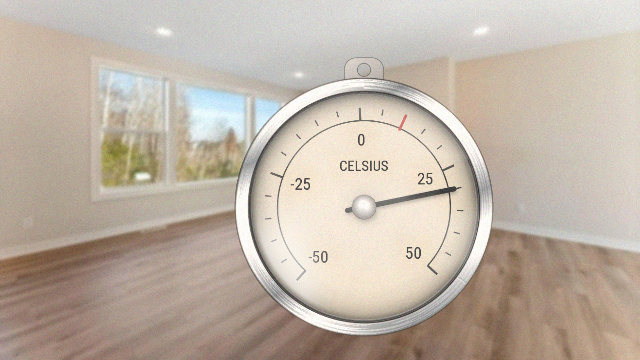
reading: °C 30
